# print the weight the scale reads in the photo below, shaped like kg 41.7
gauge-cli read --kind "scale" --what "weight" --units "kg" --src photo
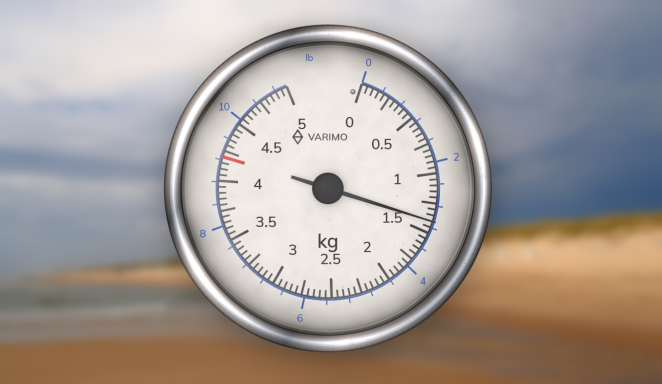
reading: kg 1.4
